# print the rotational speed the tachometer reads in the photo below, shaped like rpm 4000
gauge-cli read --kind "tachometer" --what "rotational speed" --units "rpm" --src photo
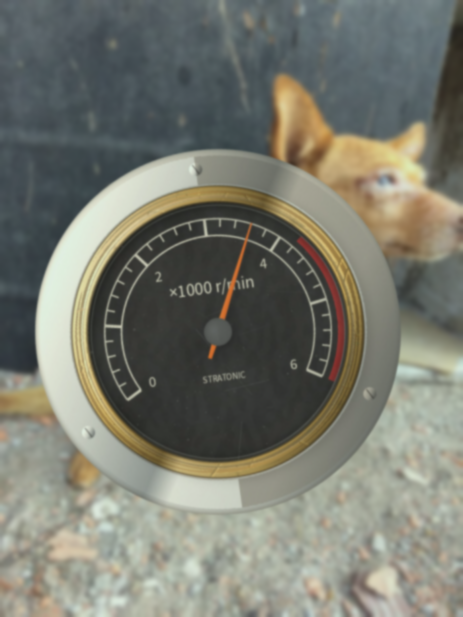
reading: rpm 3600
